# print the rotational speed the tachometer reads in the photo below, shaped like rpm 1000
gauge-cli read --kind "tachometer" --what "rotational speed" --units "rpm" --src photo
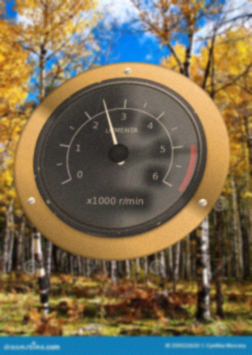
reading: rpm 2500
